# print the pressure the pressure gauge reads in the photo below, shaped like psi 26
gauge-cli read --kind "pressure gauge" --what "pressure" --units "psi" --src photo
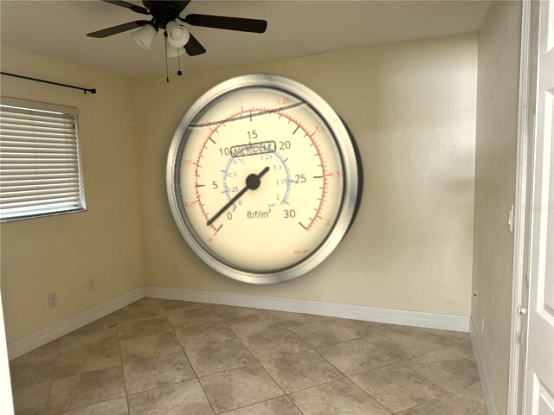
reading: psi 1
